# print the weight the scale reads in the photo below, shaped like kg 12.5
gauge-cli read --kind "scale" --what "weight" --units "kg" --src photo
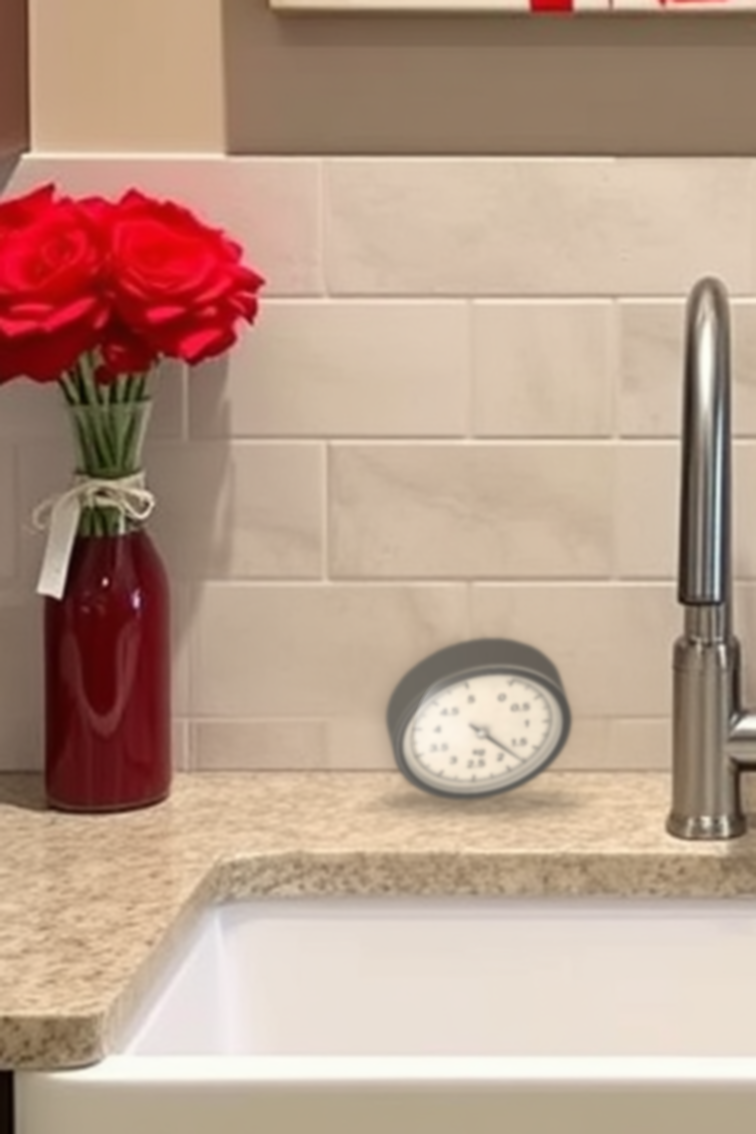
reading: kg 1.75
